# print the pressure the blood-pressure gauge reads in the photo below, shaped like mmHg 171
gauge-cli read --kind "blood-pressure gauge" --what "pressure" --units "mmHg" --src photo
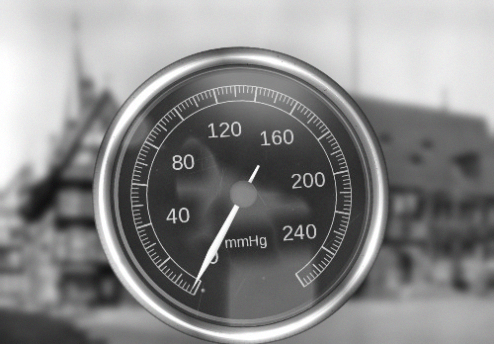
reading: mmHg 2
